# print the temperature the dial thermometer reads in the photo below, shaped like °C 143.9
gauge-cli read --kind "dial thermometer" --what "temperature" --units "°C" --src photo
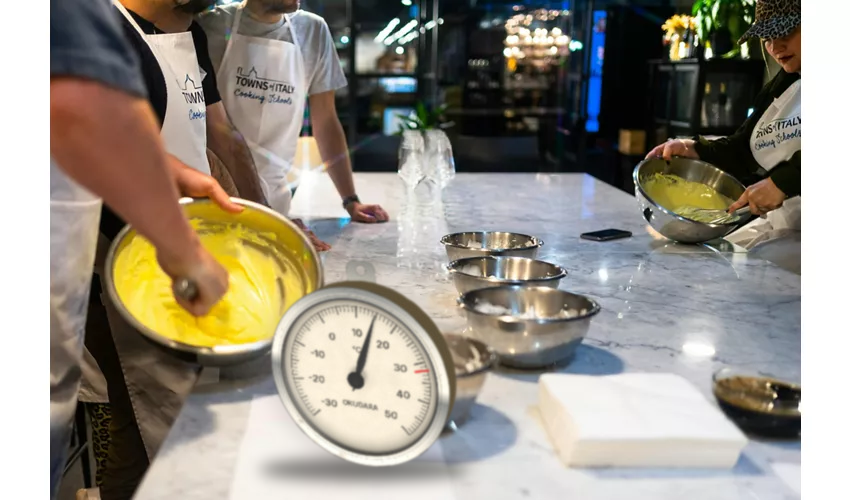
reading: °C 15
